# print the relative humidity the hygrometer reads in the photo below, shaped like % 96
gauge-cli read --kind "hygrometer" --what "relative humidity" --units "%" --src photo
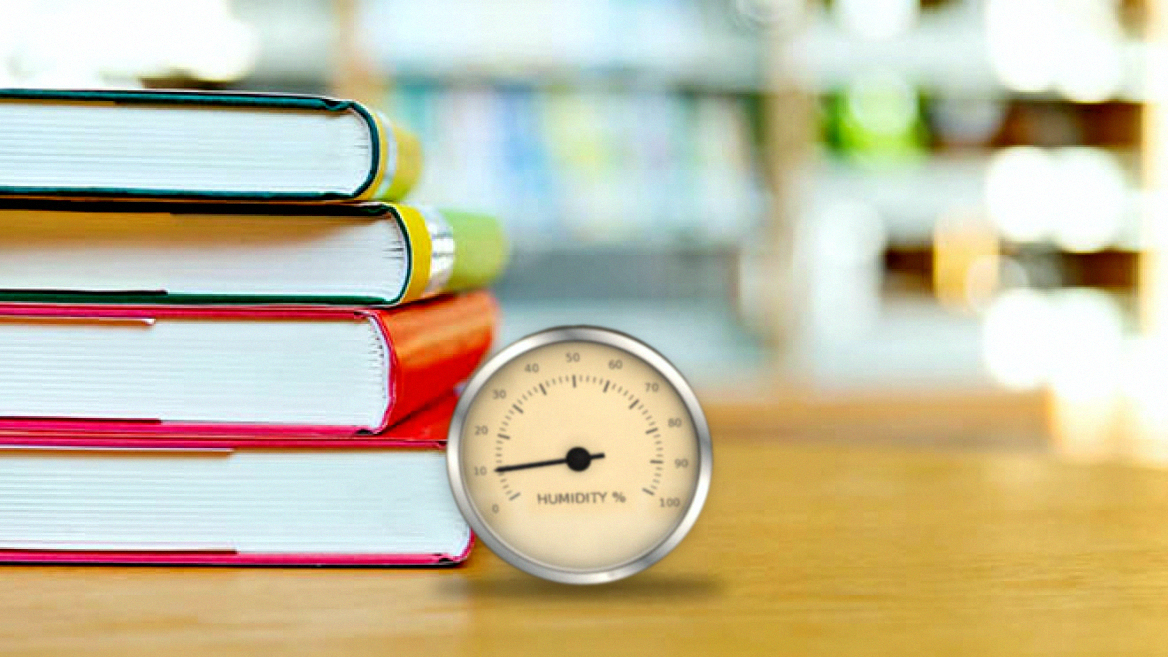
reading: % 10
